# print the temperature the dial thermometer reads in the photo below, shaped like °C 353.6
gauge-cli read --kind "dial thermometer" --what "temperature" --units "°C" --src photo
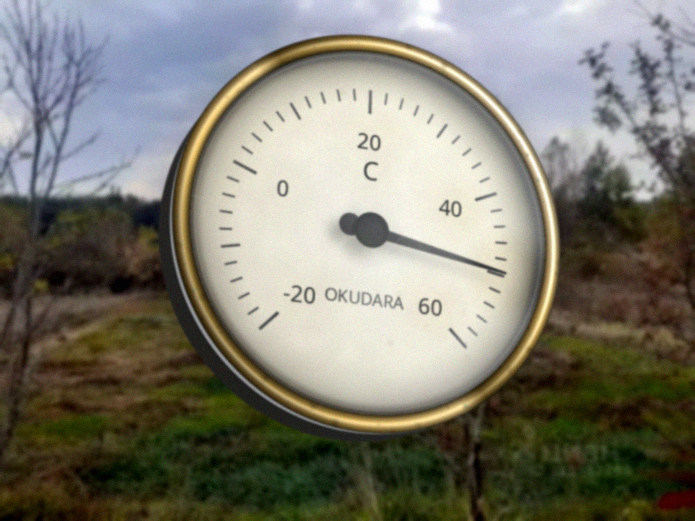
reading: °C 50
